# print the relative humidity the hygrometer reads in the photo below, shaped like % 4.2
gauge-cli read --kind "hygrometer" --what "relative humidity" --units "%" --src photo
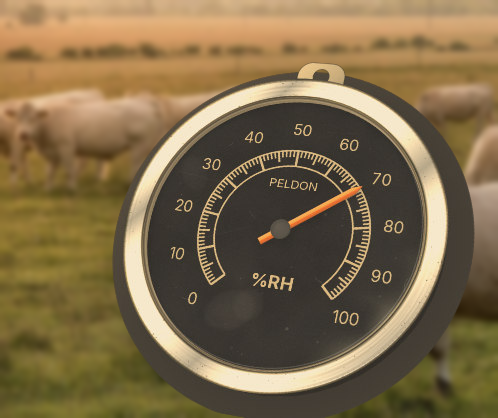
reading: % 70
